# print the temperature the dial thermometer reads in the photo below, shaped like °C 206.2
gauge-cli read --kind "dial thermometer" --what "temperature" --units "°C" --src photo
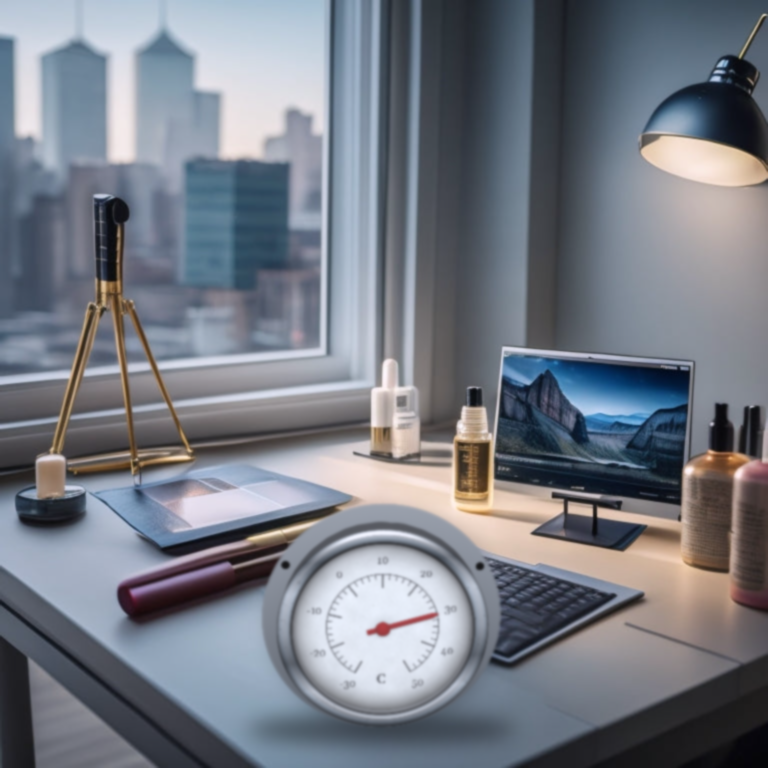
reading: °C 30
